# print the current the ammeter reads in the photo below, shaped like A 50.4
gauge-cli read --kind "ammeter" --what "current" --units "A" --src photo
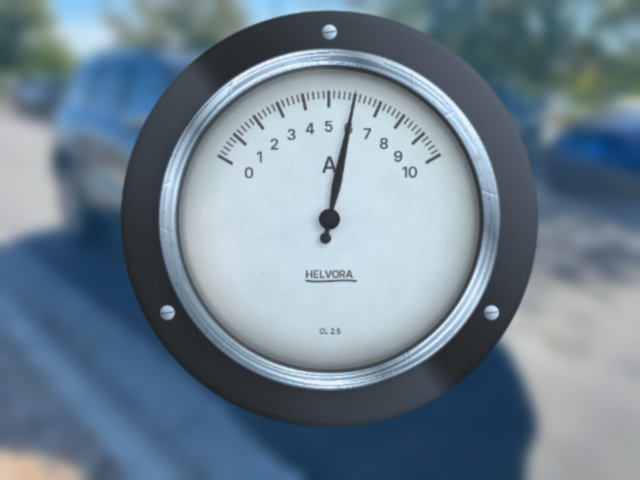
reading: A 6
